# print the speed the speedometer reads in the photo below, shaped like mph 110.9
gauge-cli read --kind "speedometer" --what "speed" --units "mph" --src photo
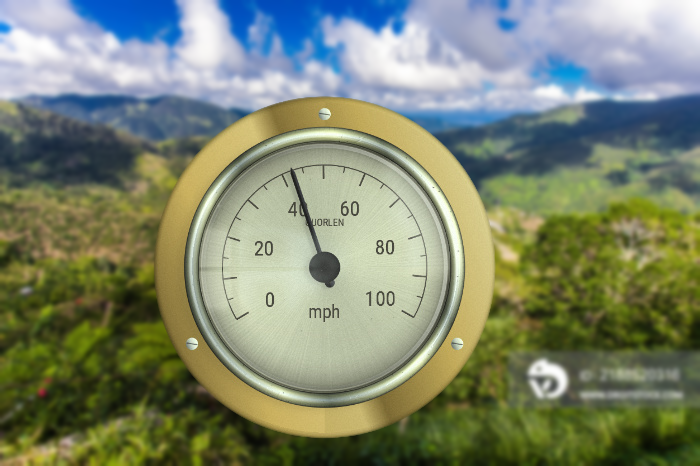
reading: mph 42.5
